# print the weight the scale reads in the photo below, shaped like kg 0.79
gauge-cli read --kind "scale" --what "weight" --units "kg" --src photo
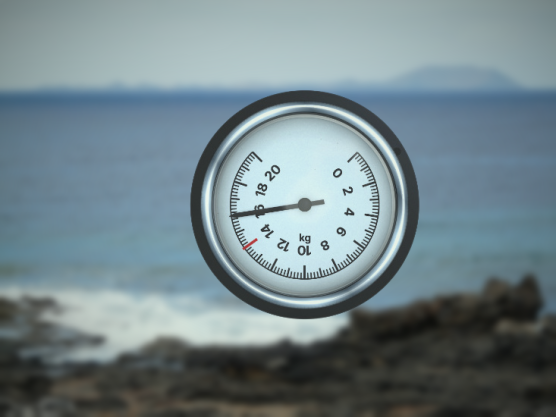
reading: kg 16
